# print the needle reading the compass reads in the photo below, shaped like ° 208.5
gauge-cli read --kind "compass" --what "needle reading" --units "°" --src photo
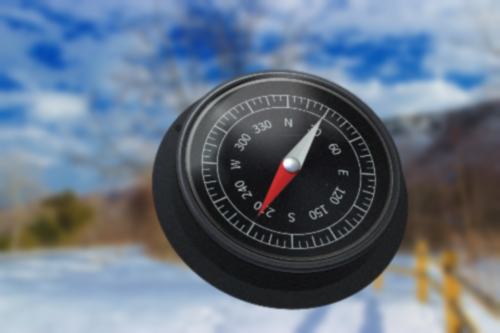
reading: ° 210
